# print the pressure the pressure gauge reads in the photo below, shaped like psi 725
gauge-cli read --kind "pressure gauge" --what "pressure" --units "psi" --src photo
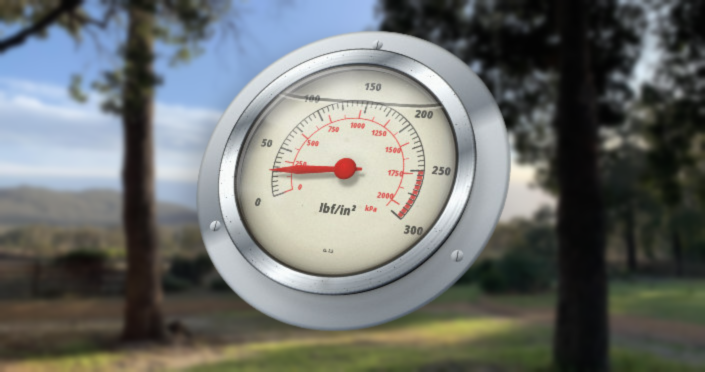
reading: psi 25
